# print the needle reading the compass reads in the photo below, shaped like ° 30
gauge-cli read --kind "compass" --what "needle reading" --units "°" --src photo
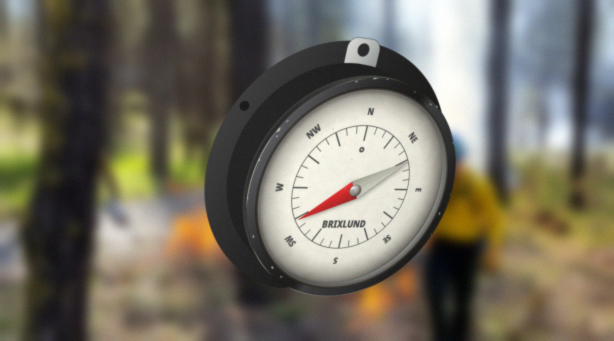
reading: ° 240
